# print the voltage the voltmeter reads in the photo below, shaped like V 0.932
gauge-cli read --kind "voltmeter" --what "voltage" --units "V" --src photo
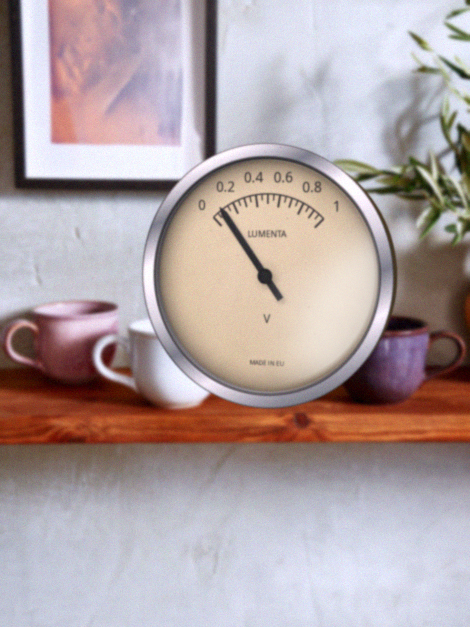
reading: V 0.1
